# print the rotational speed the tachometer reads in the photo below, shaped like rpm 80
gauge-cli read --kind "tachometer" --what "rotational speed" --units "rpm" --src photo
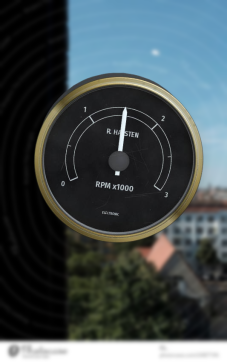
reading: rpm 1500
